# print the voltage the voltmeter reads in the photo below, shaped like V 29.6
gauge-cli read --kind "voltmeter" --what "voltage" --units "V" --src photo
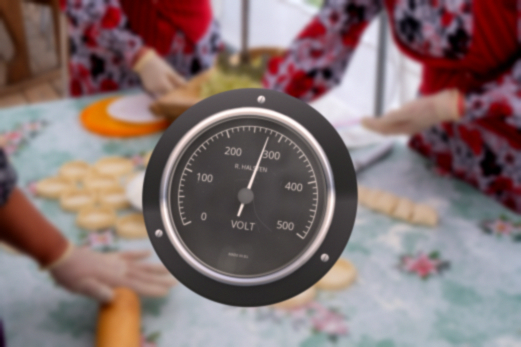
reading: V 280
